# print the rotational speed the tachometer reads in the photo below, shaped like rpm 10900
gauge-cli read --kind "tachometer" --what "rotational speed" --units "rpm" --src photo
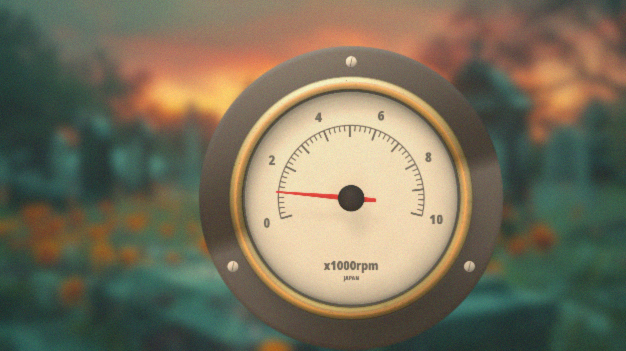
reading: rpm 1000
